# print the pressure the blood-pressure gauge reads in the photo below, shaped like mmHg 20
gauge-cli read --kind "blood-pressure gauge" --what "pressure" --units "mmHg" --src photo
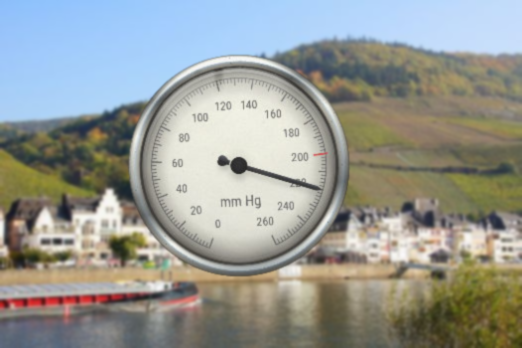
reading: mmHg 220
